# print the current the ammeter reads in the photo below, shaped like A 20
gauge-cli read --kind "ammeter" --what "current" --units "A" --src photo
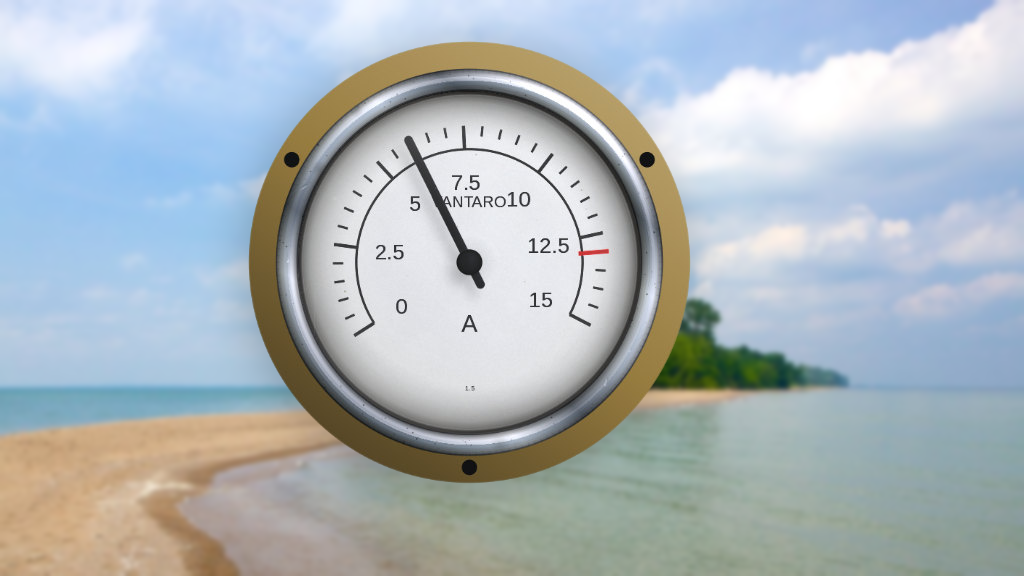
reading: A 6
